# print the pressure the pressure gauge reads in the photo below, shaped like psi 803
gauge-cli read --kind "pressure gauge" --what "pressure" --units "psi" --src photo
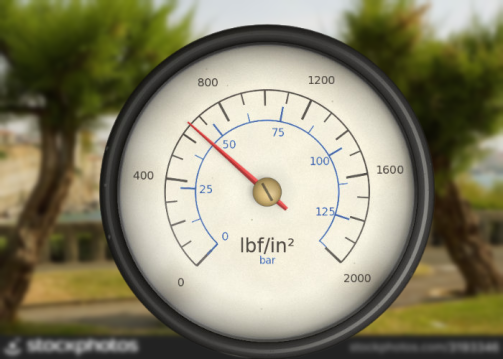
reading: psi 650
